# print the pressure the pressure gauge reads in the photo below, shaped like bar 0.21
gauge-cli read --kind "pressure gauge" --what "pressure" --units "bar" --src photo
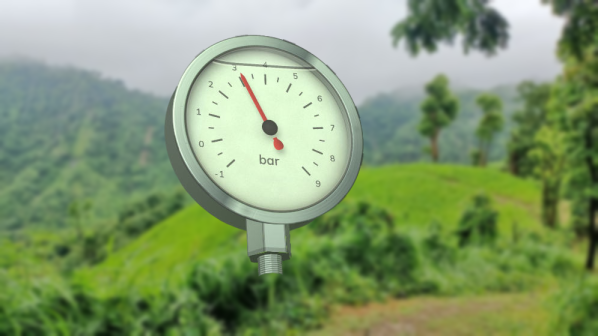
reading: bar 3
